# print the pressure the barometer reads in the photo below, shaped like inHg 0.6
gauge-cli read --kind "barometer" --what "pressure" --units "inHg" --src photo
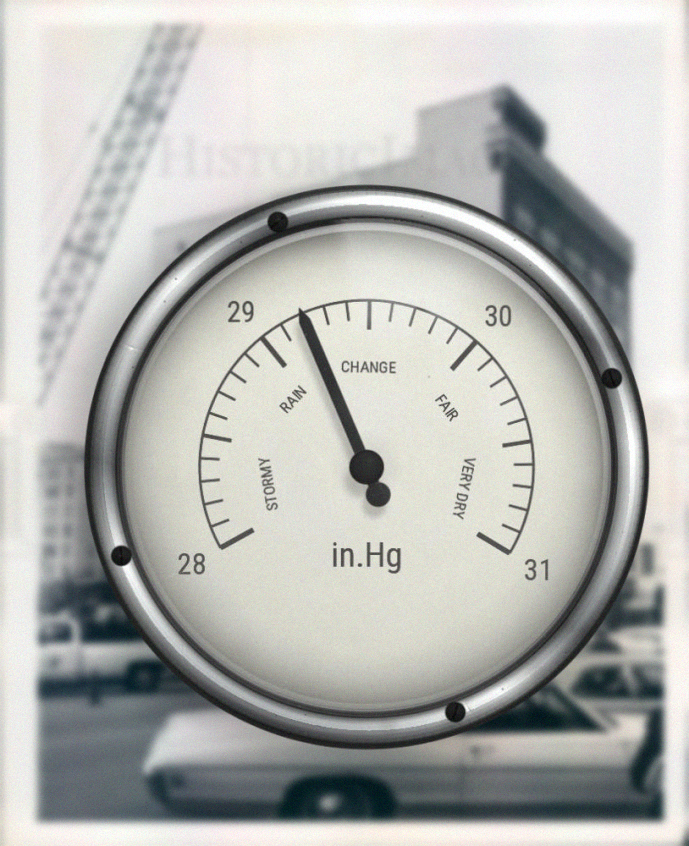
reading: inHg 29.2
